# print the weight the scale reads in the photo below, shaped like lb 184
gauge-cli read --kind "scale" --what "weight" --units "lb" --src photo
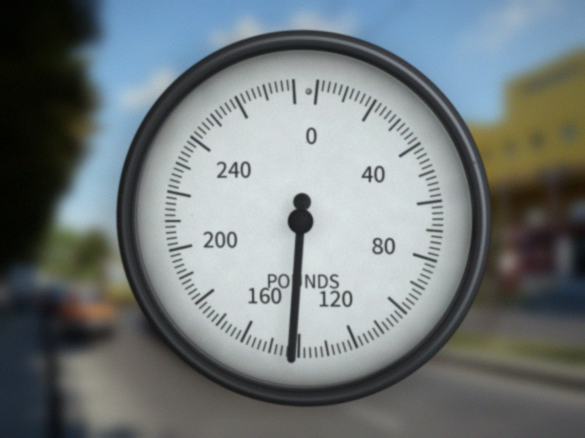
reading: lb 142
